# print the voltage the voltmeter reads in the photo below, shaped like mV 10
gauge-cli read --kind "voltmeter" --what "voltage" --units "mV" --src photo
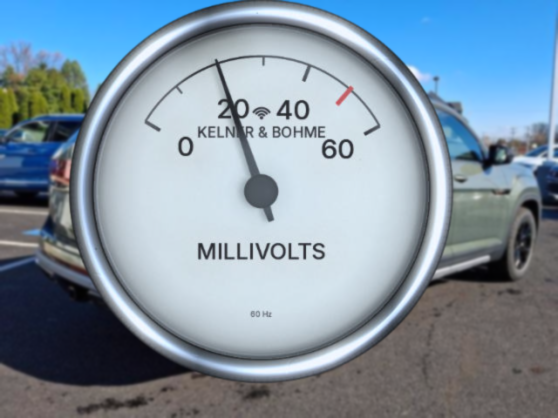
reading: mV 20
